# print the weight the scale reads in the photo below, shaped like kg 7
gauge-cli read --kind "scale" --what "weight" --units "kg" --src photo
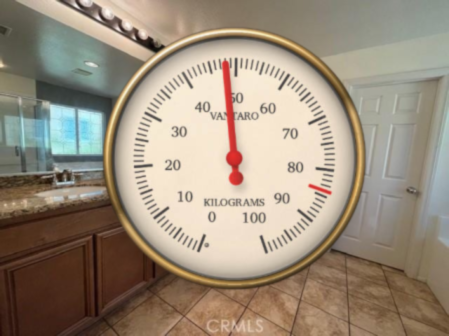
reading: kg 48
